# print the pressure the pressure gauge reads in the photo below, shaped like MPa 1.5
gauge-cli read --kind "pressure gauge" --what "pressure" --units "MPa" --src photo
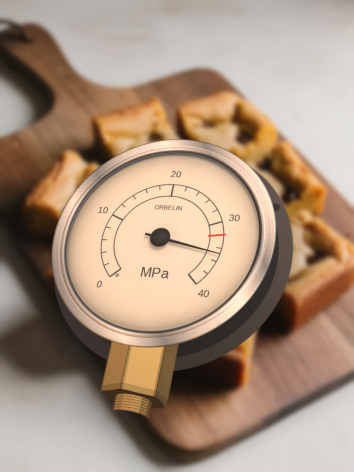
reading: MPa 35
